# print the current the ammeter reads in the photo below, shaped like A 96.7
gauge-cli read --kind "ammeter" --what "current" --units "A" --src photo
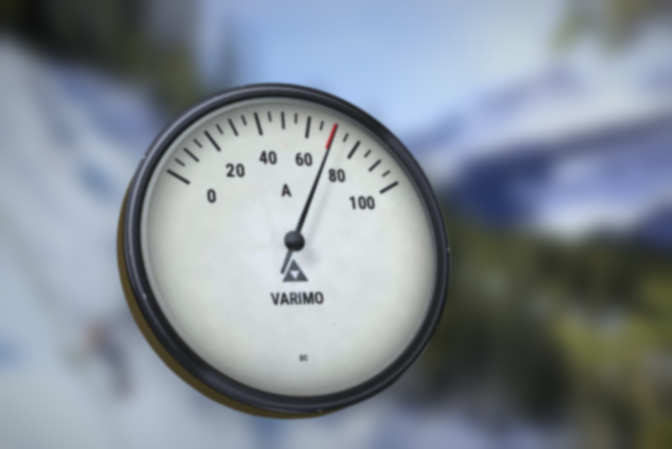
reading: A 70
